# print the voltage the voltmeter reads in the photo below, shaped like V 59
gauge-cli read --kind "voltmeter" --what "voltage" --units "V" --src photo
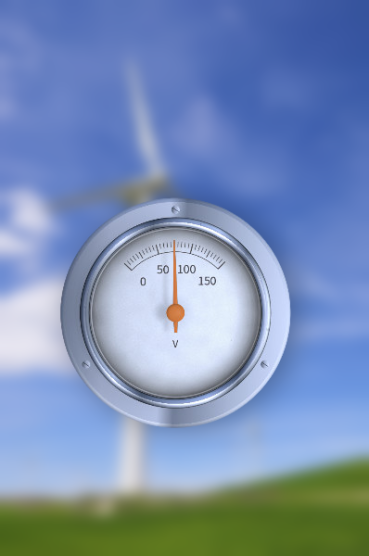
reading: V 75
